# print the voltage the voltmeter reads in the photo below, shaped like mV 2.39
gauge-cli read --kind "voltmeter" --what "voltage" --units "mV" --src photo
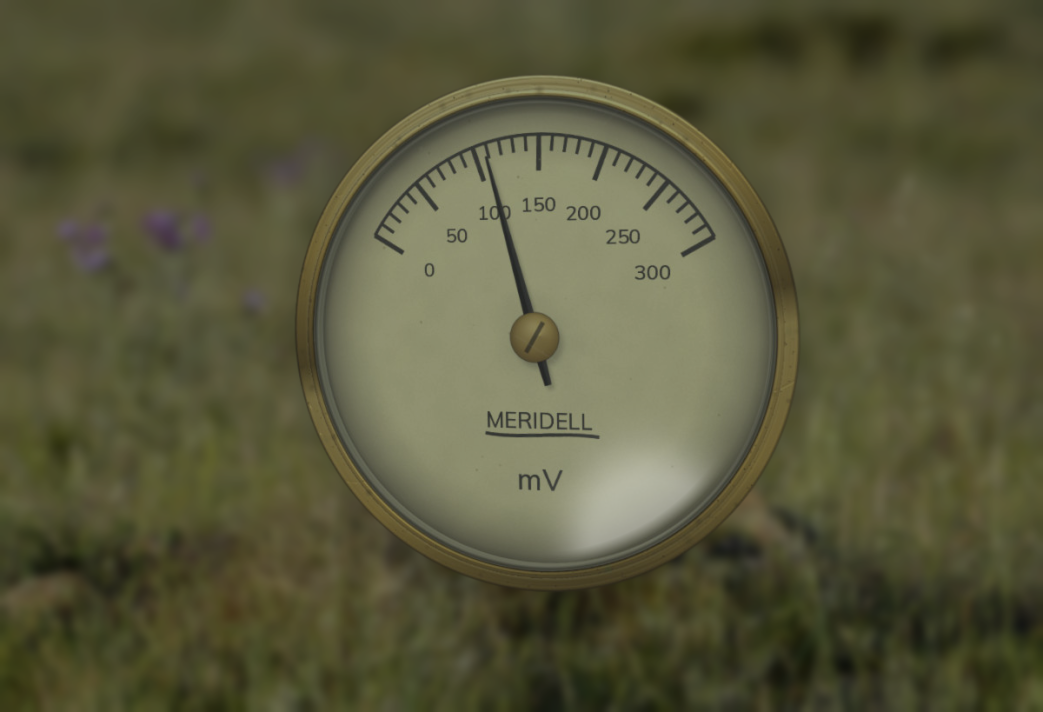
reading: mV 110
